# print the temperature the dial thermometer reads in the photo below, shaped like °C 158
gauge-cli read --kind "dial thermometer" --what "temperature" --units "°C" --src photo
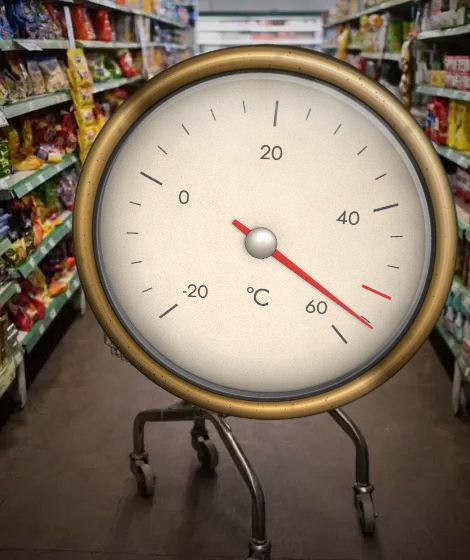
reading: °C 56
